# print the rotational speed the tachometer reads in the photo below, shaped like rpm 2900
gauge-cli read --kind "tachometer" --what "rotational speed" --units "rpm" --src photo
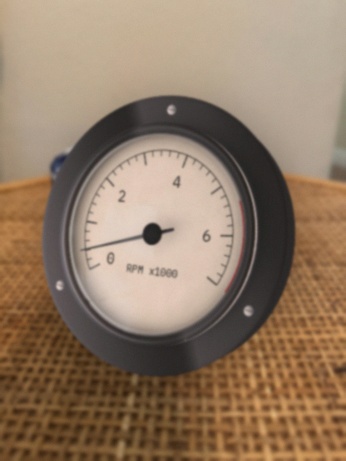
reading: rpm 400
